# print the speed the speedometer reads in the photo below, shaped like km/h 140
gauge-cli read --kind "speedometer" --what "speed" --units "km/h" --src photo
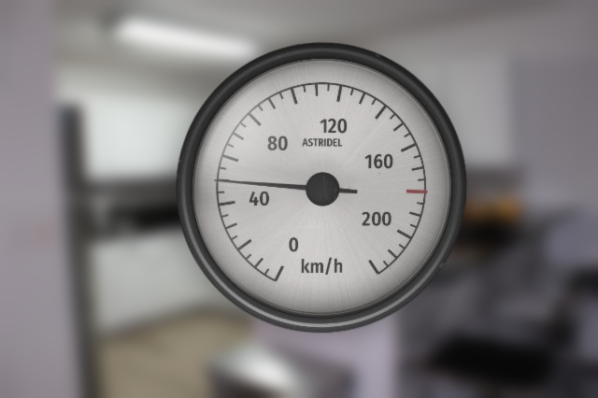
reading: km/h 50
